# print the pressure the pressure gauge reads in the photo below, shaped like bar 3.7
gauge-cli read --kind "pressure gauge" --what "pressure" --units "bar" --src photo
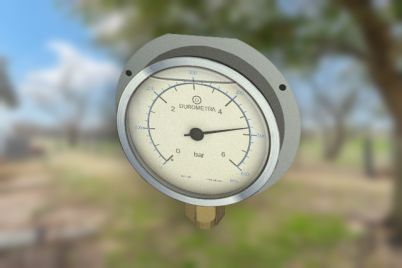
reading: bar 4.75
